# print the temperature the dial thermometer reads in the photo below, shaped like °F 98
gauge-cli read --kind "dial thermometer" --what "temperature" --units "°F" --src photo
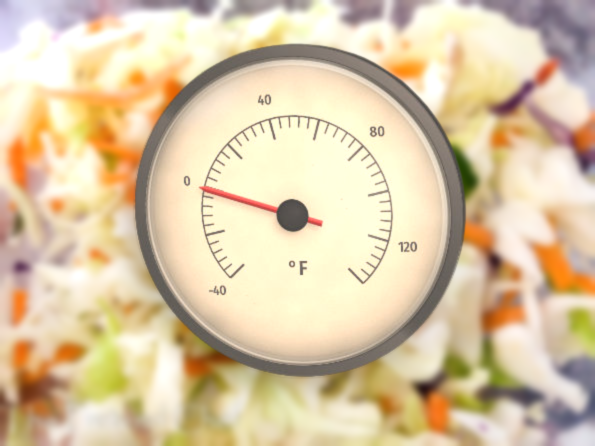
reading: °F 0
